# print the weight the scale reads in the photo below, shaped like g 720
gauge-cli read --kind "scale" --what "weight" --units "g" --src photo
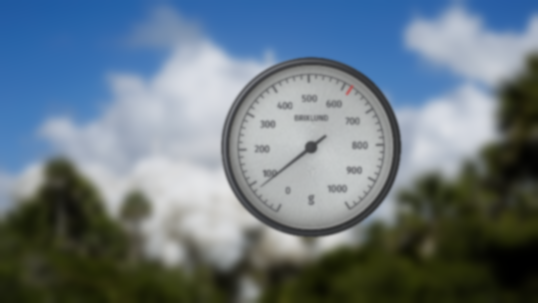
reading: g 80
